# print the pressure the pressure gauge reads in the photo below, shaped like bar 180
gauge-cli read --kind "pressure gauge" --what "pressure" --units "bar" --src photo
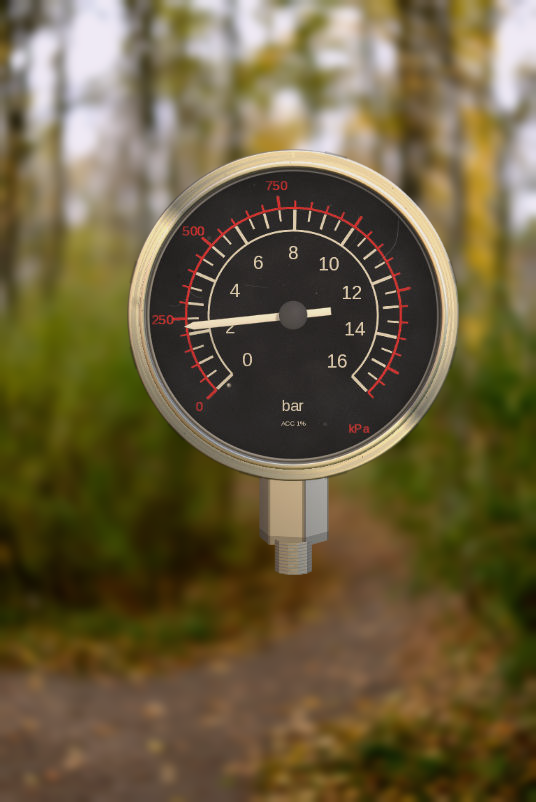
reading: bar 2.25
